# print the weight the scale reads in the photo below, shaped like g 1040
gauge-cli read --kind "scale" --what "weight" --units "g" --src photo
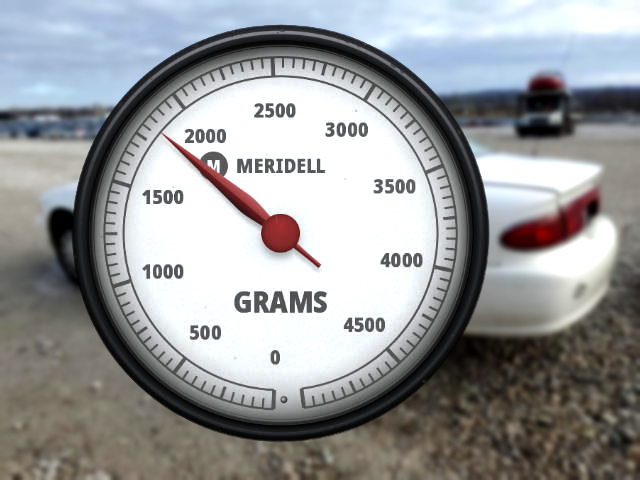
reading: g 1825
